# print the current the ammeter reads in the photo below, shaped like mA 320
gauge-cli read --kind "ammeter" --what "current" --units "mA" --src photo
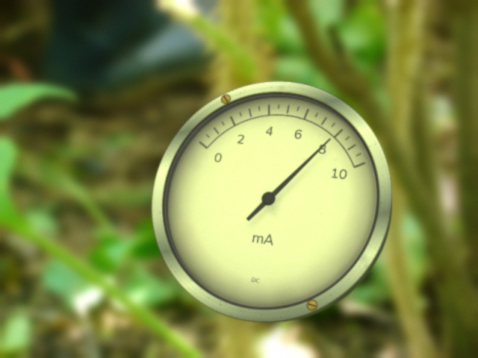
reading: mA 8
